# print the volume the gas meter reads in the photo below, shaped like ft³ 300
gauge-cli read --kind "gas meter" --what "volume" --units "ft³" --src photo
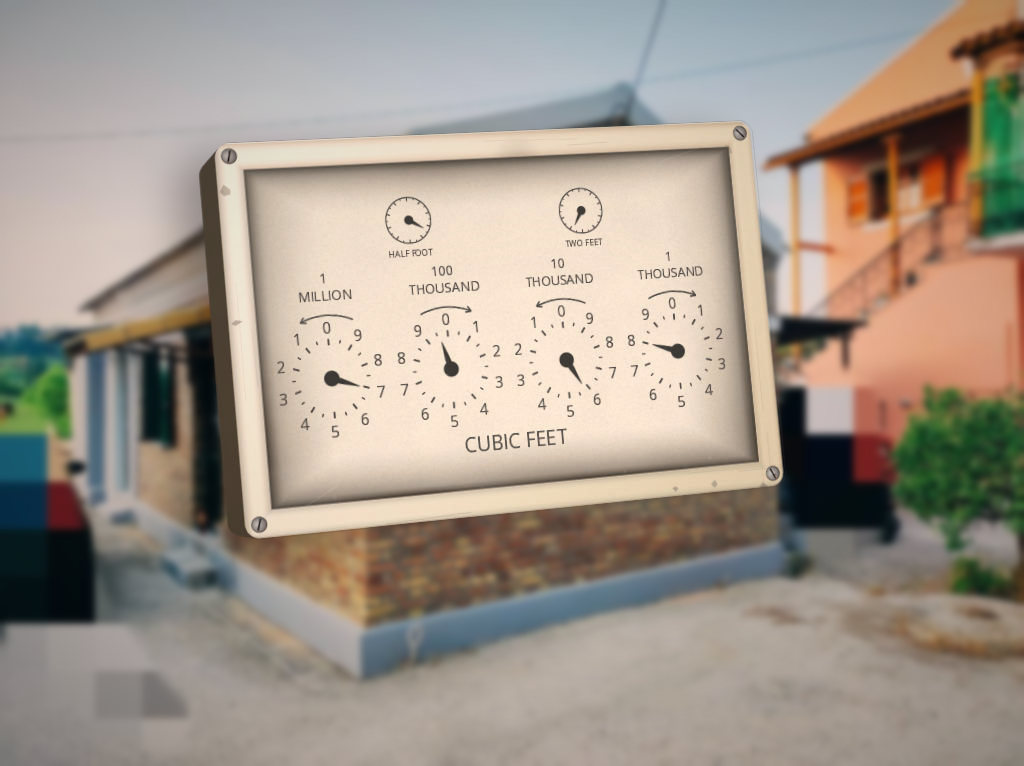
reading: ft³ 695800
